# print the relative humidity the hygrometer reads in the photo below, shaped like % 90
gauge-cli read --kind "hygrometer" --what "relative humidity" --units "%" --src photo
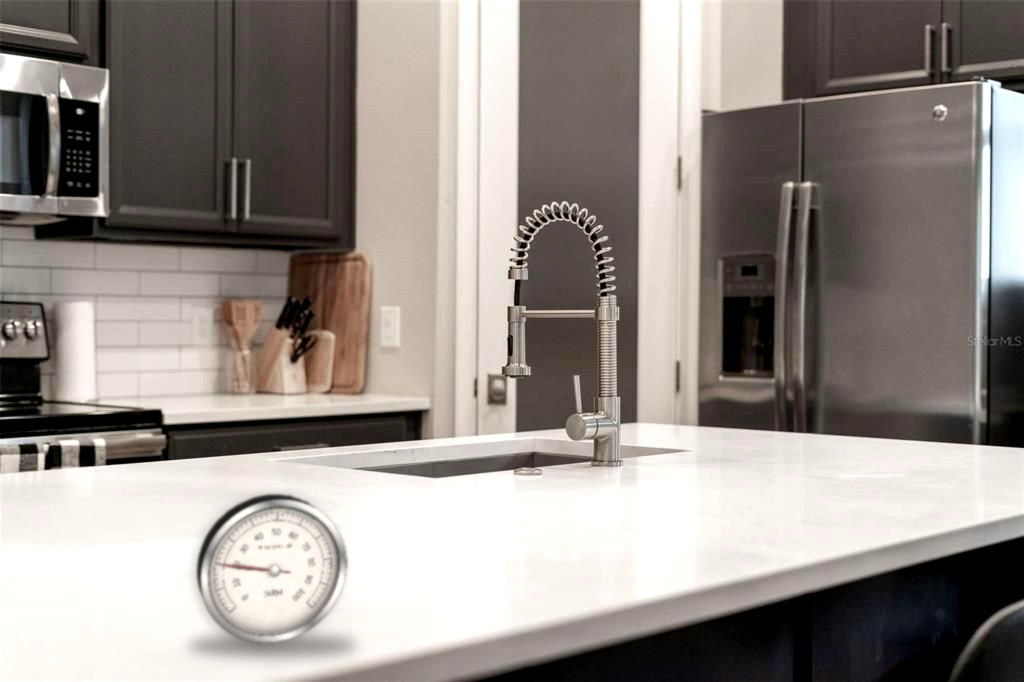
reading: % 20
